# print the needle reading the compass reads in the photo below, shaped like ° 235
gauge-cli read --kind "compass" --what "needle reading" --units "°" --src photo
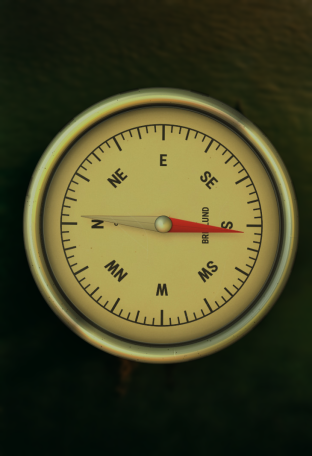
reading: ° 185
